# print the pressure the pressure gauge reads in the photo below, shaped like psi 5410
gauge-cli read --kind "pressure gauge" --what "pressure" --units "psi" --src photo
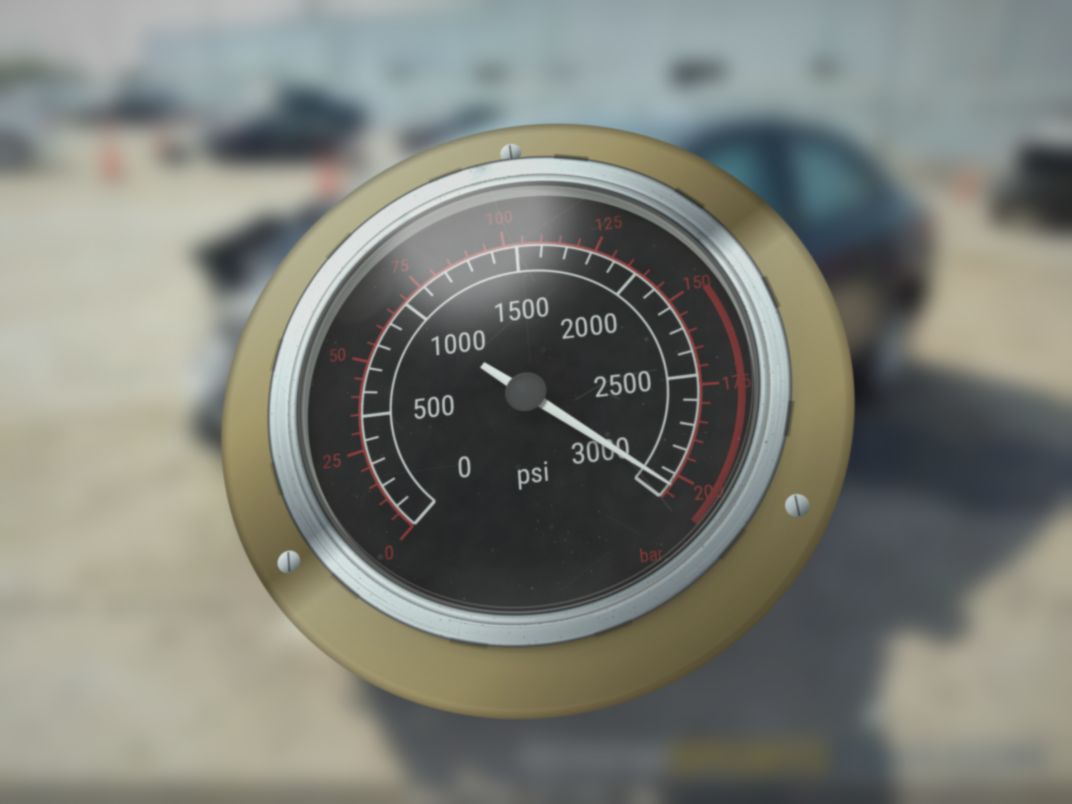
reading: psi 2950
